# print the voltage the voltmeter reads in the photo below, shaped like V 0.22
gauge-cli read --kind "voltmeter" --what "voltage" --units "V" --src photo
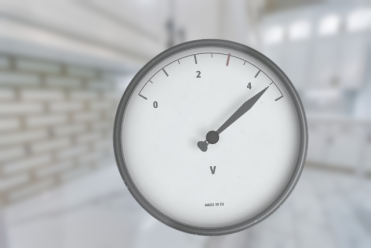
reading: V 4.5
